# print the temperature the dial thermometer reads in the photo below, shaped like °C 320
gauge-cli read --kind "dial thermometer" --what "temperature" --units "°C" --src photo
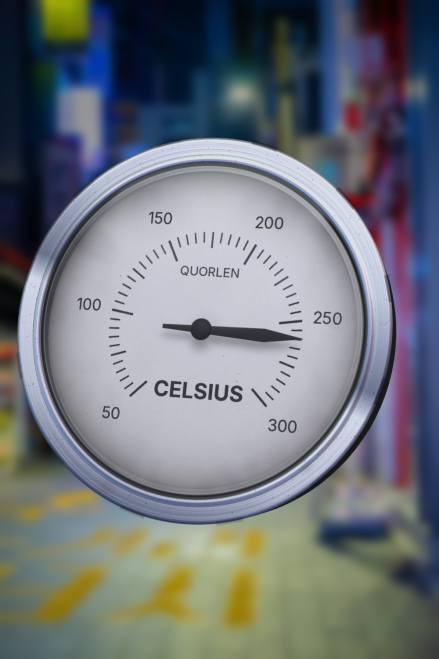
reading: °C 260
